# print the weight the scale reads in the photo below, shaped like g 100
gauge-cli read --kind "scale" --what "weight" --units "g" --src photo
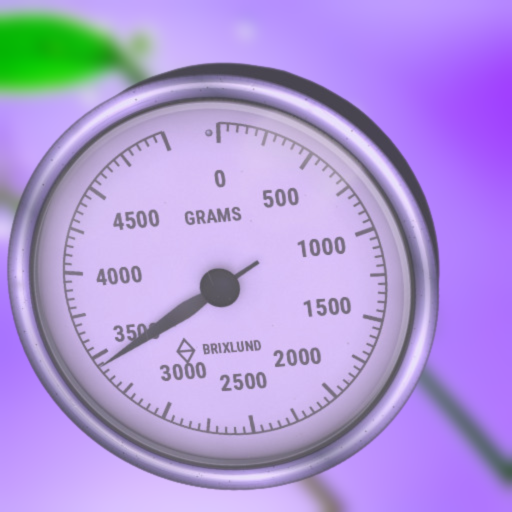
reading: g 3450
